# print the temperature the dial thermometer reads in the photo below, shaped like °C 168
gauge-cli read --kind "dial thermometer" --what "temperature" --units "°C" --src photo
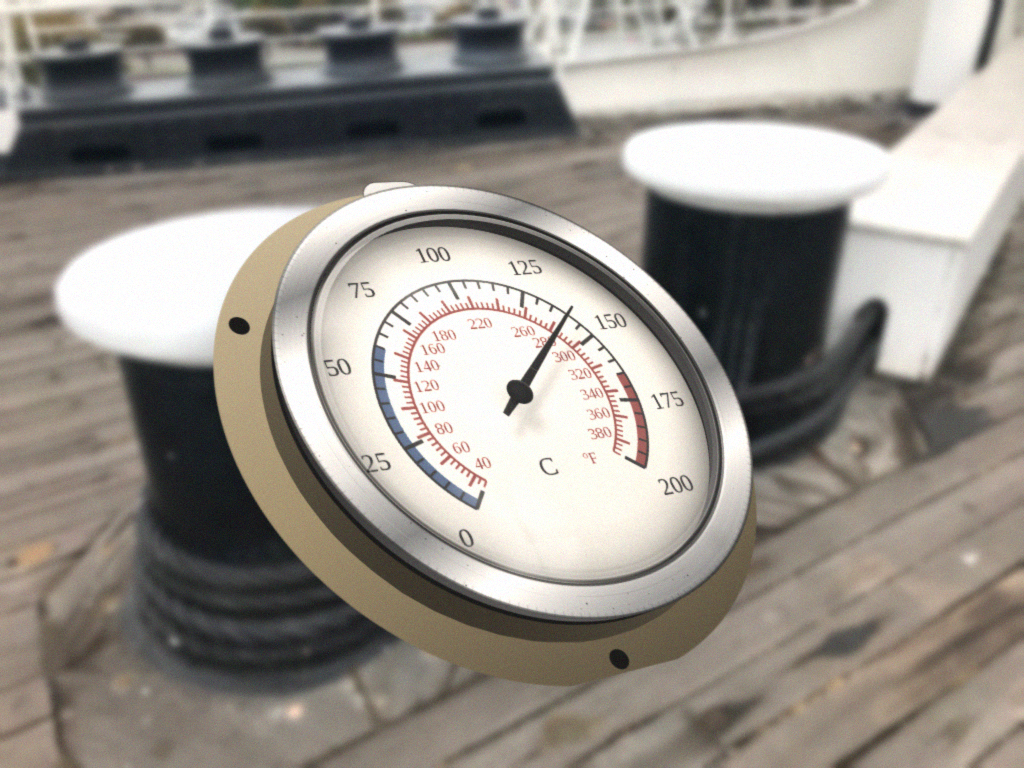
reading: °C 140
